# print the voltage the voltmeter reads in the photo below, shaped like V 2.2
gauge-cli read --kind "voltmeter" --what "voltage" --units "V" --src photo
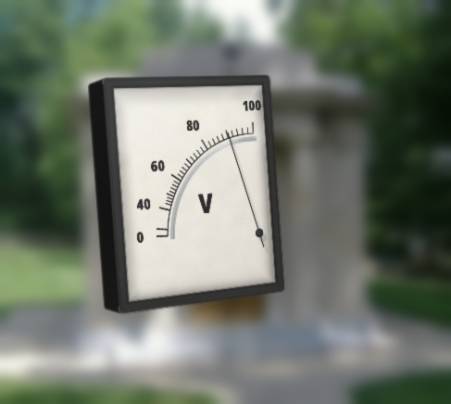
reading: V 90
